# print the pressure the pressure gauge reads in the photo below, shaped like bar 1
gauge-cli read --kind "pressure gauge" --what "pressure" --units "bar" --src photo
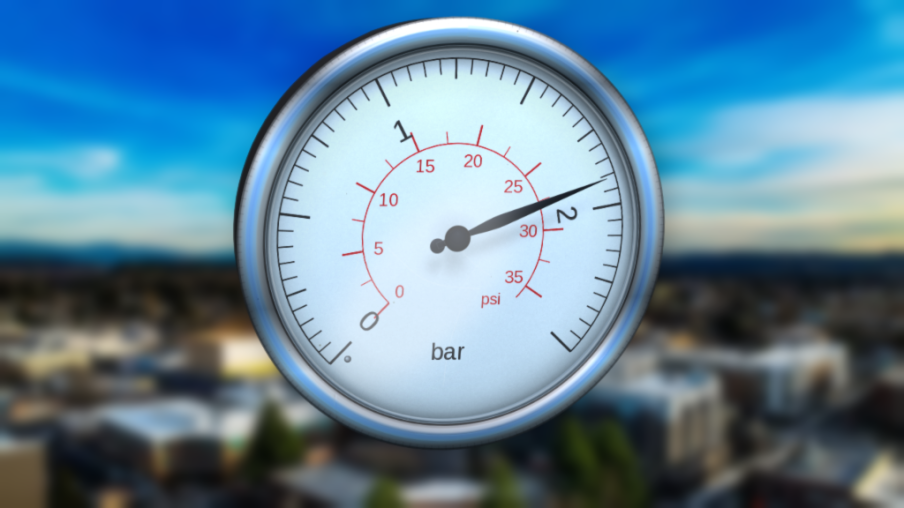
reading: bar 1.9
